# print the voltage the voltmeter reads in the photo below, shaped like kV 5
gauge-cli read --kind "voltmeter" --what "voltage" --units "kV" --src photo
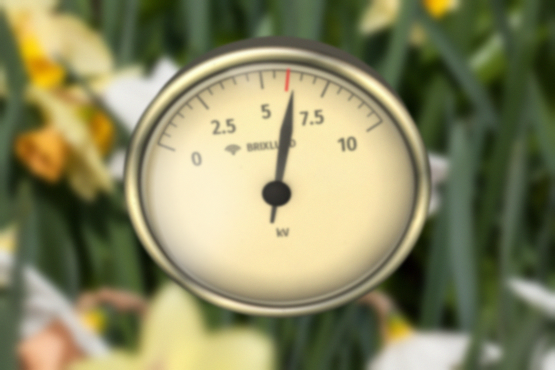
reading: kV 6.25
